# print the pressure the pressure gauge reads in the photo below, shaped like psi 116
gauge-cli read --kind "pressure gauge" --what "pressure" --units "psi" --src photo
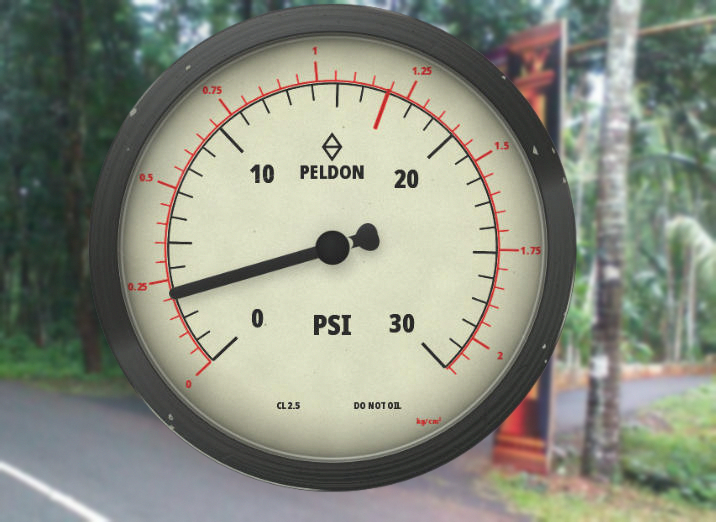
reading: psi 3
